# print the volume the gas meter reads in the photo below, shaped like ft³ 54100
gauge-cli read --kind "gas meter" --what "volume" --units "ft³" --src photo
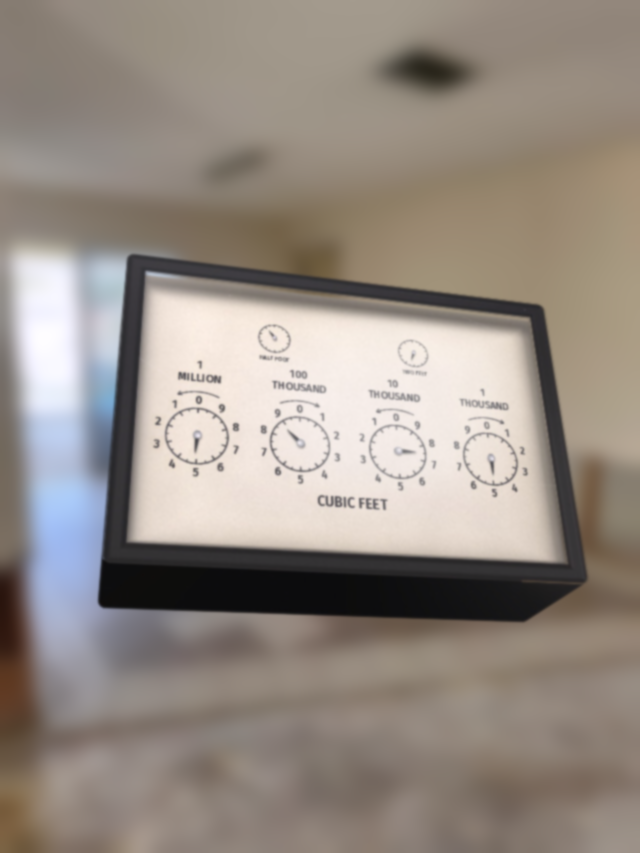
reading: ft³ 487500
